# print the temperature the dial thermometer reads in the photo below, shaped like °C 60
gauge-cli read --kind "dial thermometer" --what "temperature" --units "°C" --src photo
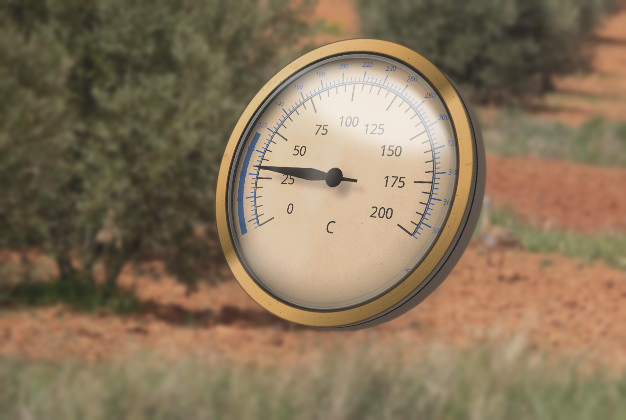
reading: °C 30
